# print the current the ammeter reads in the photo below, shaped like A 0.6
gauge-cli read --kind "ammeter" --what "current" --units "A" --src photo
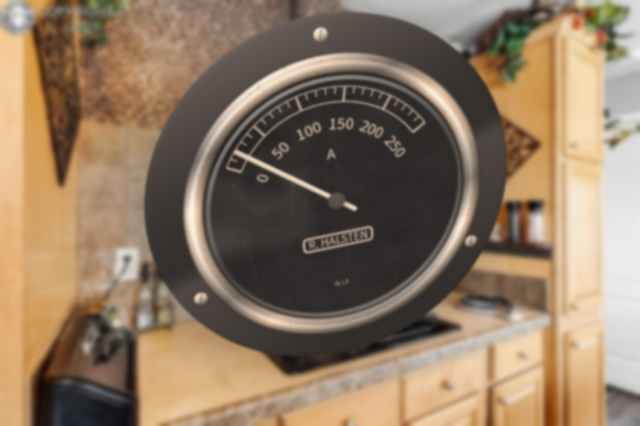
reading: A 20
